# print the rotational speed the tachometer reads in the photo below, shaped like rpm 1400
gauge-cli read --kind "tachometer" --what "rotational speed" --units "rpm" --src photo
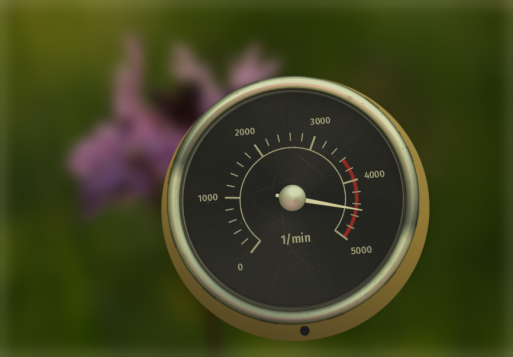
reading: rpm 4500
